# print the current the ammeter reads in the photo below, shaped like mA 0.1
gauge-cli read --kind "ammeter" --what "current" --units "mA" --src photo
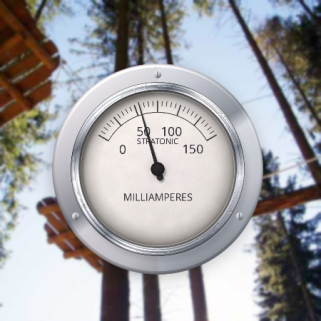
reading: mA 55
